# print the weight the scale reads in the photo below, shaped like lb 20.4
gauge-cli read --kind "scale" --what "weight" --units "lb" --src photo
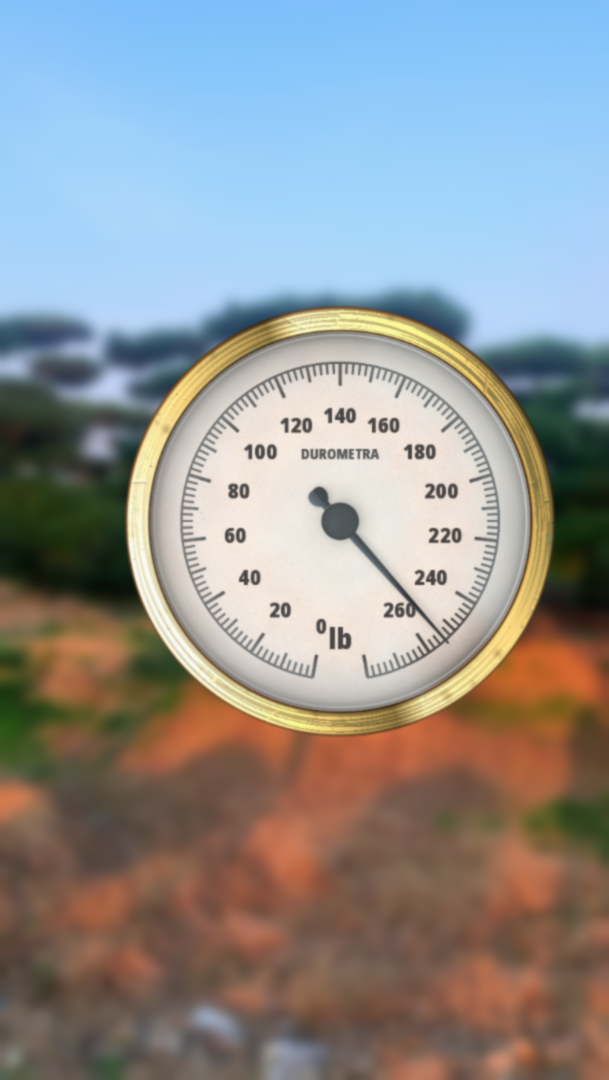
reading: lb 254
